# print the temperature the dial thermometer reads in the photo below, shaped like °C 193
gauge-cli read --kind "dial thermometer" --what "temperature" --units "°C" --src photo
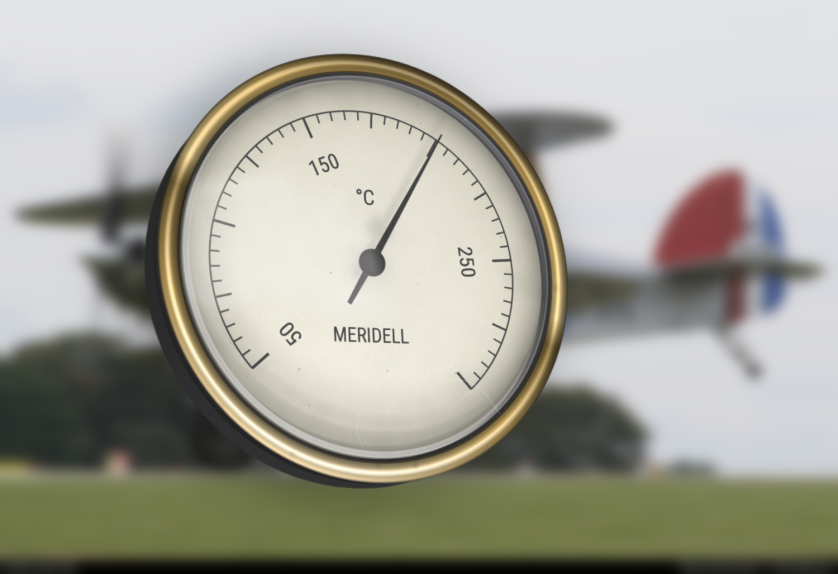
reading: °C 200
